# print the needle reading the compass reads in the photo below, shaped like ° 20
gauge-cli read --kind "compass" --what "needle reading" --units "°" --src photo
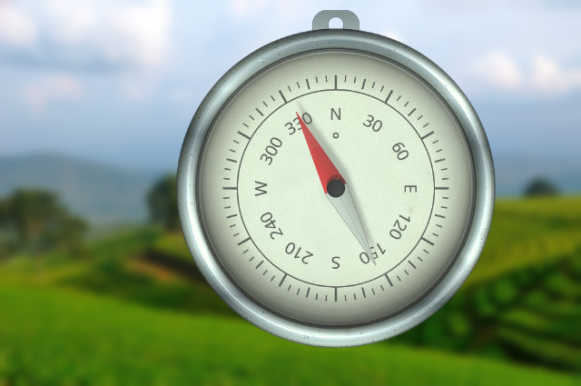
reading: ° 332.5
